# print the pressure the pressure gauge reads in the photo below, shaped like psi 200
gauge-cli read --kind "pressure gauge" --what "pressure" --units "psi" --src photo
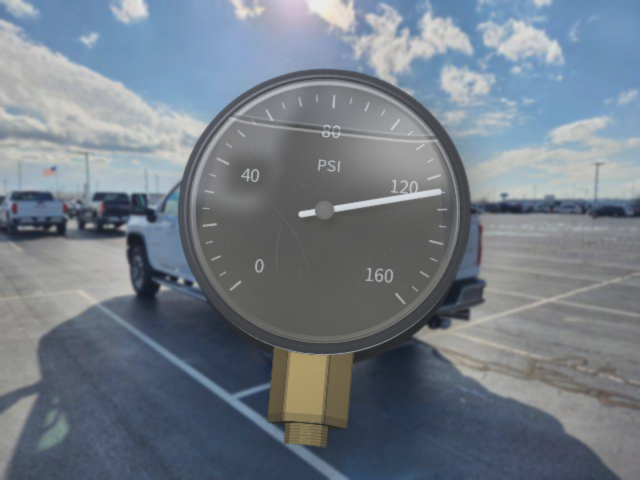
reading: psi 125
